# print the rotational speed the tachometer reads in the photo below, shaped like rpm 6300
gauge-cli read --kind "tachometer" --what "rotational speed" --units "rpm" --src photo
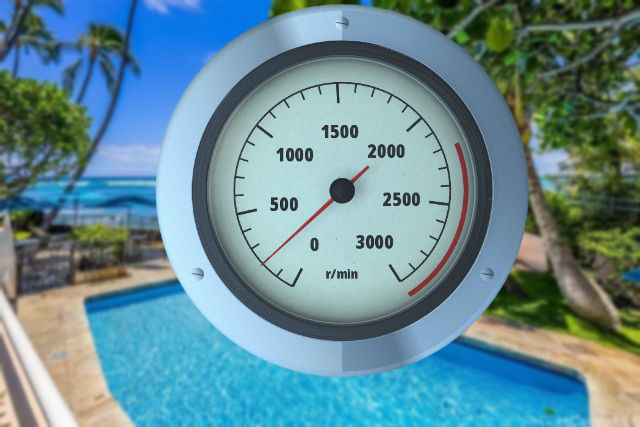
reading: rpm 200
